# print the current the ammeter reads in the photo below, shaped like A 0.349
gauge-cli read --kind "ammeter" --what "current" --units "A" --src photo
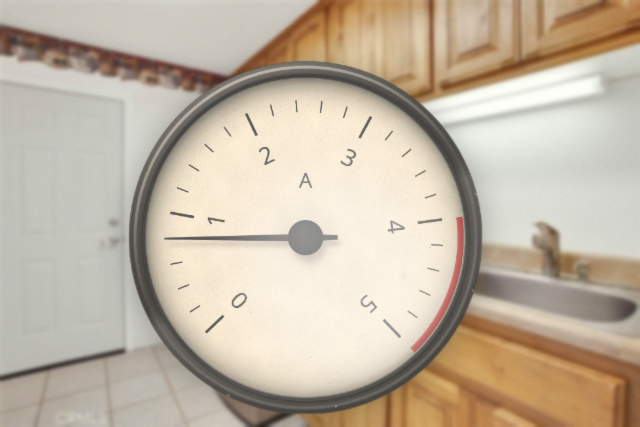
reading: A 0.8
